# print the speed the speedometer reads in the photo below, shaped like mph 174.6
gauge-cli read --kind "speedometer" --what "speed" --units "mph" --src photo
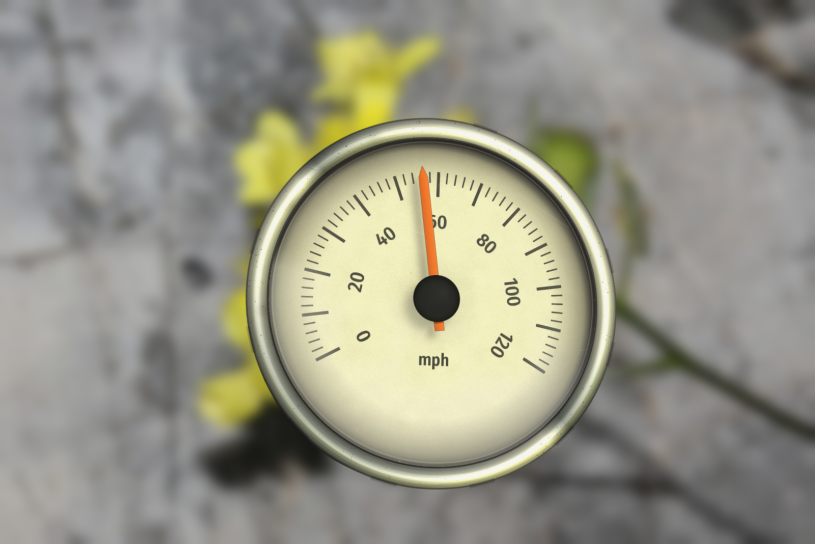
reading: mph 56
